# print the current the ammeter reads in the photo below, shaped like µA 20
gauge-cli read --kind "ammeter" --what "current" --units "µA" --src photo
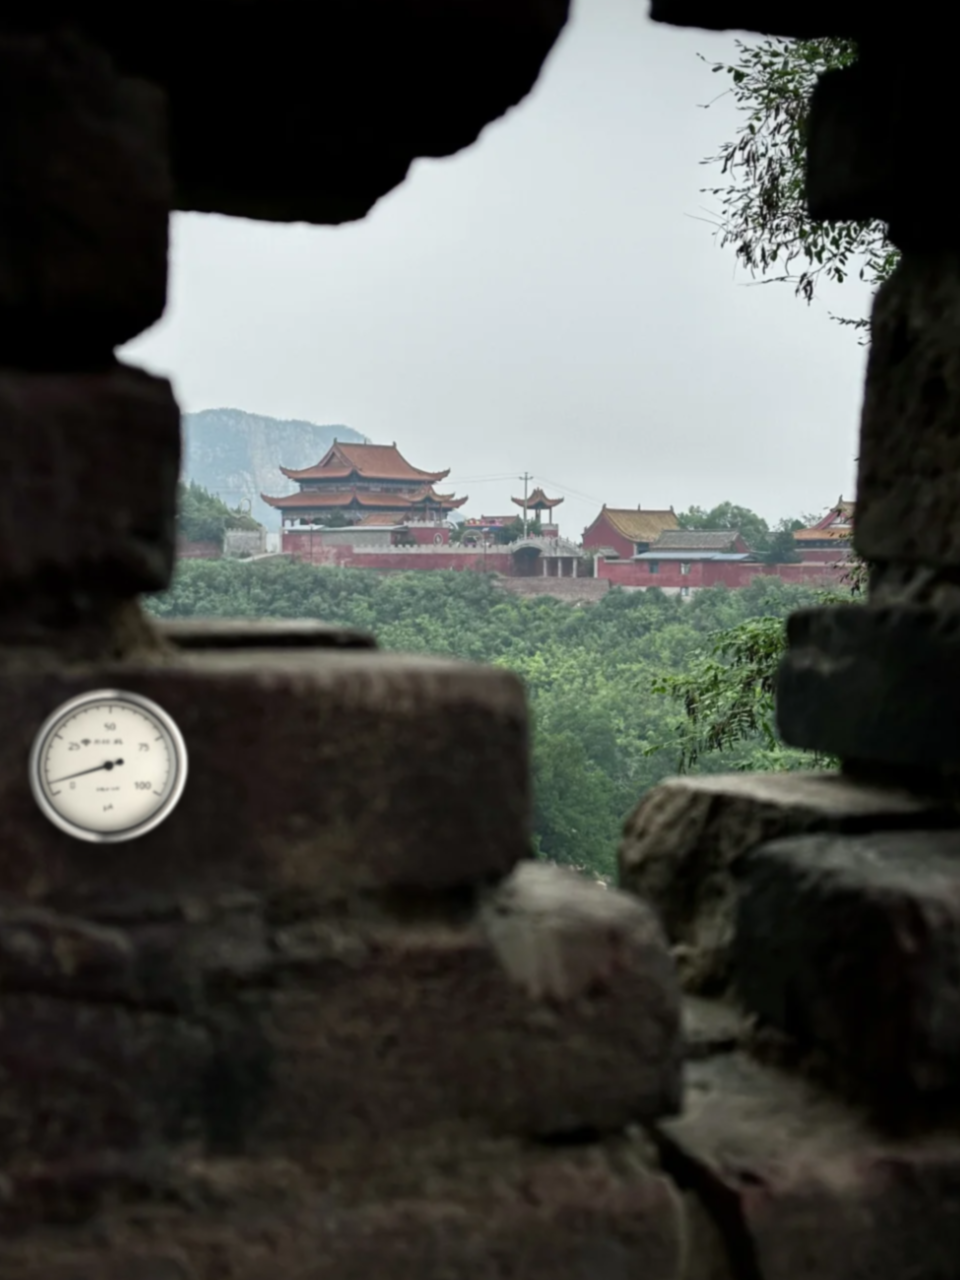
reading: µA 5
